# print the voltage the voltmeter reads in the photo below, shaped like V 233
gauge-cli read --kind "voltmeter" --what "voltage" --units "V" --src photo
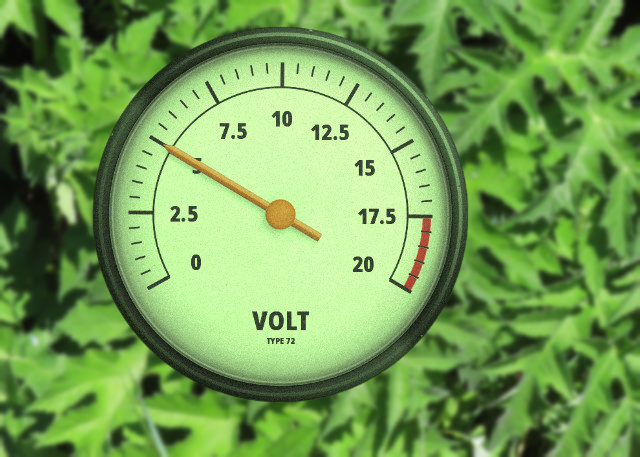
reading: V 5
